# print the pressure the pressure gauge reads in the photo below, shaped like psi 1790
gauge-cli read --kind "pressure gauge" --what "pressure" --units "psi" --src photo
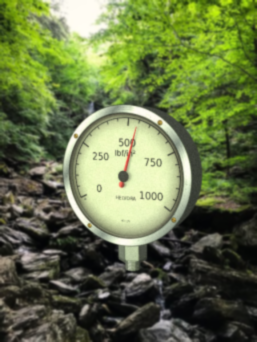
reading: psi 550
